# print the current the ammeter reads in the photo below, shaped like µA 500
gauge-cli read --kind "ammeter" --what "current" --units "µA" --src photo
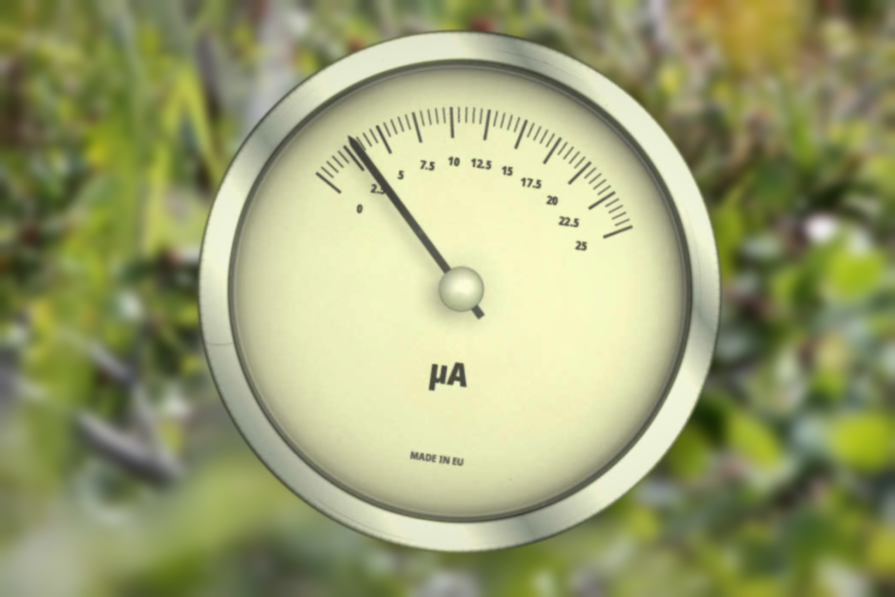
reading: µA 3
